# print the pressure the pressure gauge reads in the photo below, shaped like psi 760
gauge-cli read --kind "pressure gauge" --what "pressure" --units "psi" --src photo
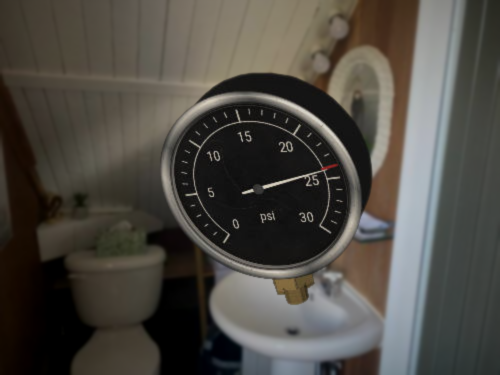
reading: psi 24
